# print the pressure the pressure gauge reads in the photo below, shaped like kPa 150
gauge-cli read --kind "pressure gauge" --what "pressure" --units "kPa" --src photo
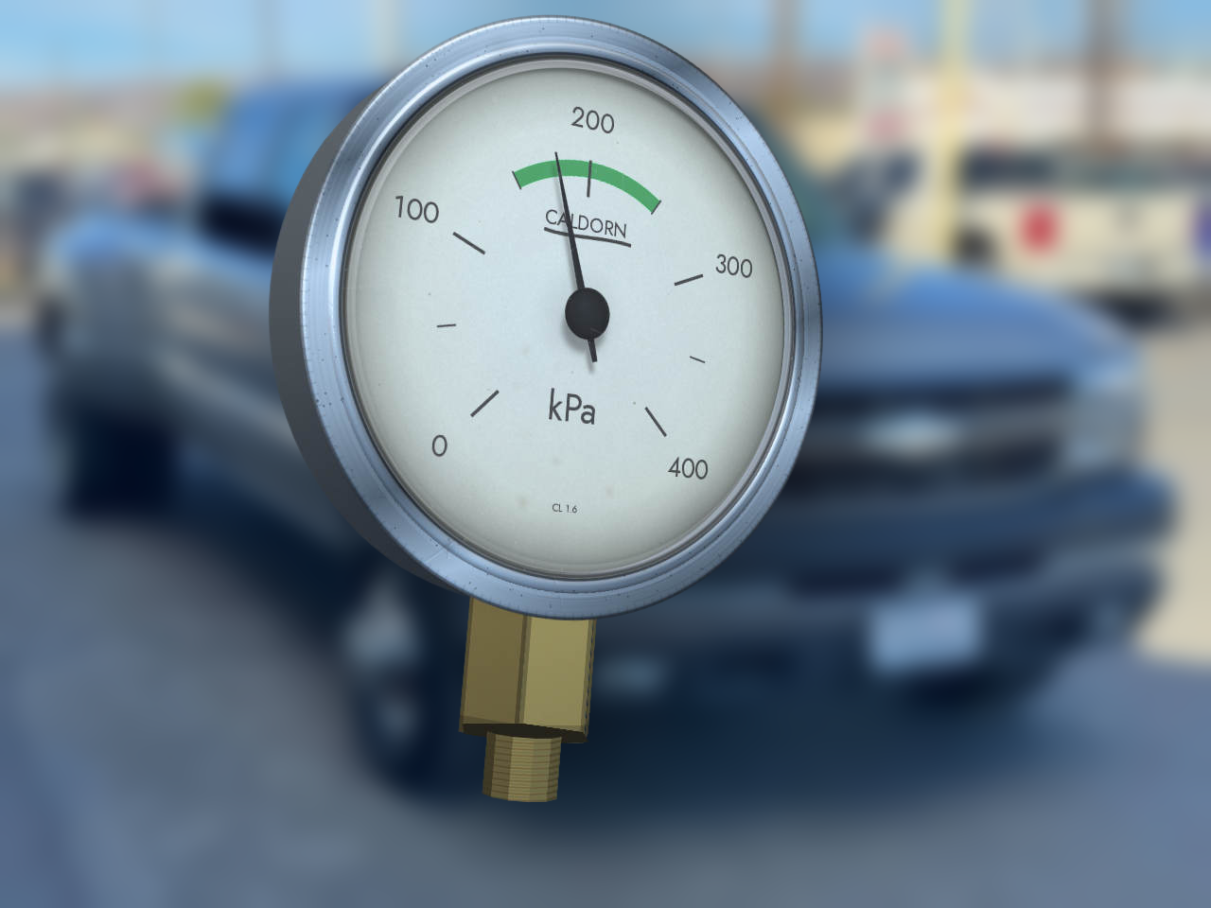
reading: kPa 175
